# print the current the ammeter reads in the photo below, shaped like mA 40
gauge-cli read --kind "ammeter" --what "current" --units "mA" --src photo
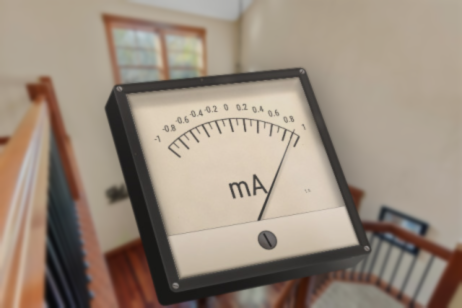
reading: mA 0.9
